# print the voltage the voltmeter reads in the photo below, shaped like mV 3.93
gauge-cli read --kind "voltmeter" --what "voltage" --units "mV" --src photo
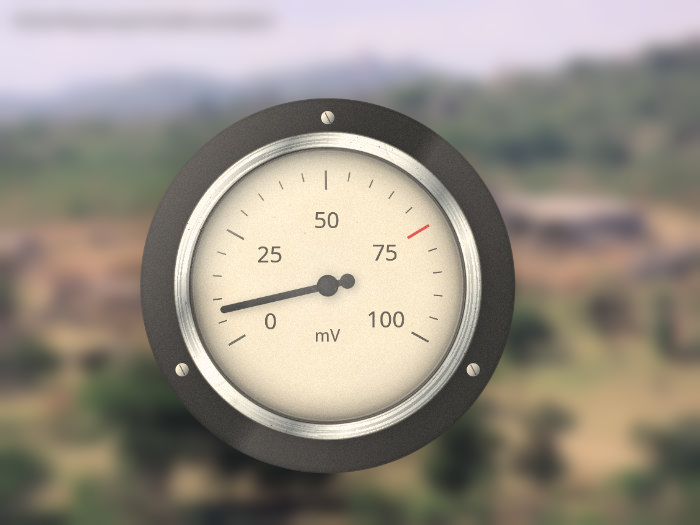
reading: mV 7.5
